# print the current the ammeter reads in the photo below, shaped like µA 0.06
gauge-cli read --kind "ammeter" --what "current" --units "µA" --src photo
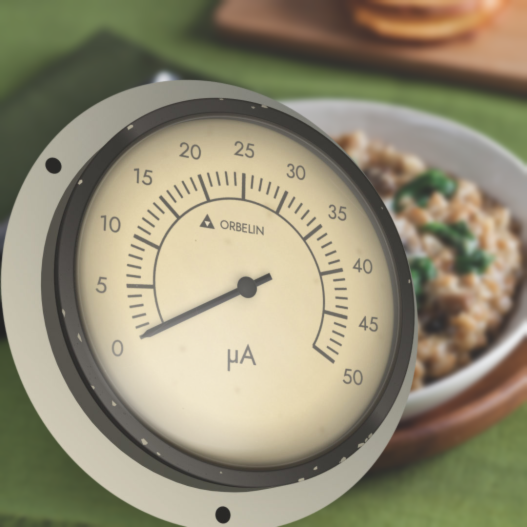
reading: µA 0
